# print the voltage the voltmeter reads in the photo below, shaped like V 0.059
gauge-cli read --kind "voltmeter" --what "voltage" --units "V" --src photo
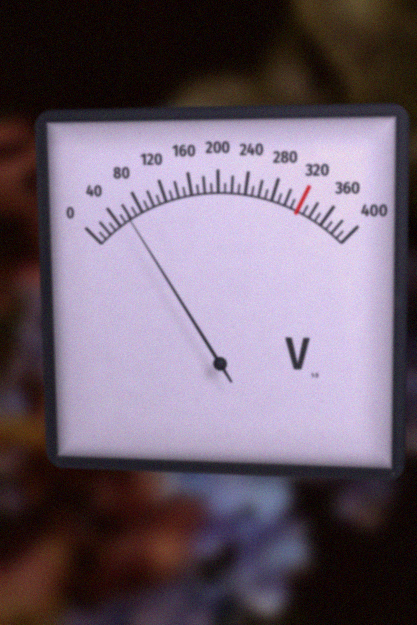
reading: V 60
